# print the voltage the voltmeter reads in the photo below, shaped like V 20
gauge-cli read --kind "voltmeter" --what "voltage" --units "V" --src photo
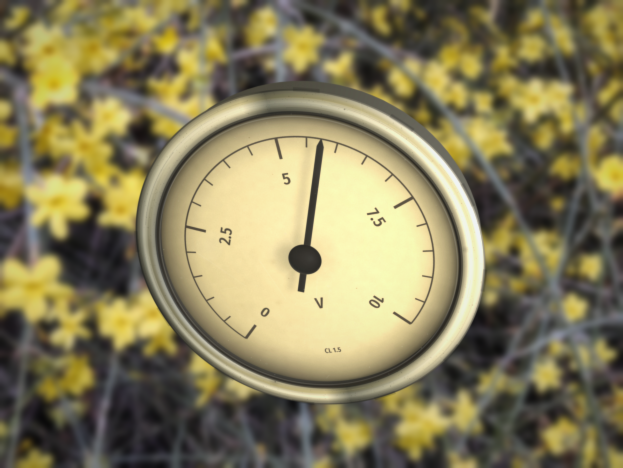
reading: V 5.75
